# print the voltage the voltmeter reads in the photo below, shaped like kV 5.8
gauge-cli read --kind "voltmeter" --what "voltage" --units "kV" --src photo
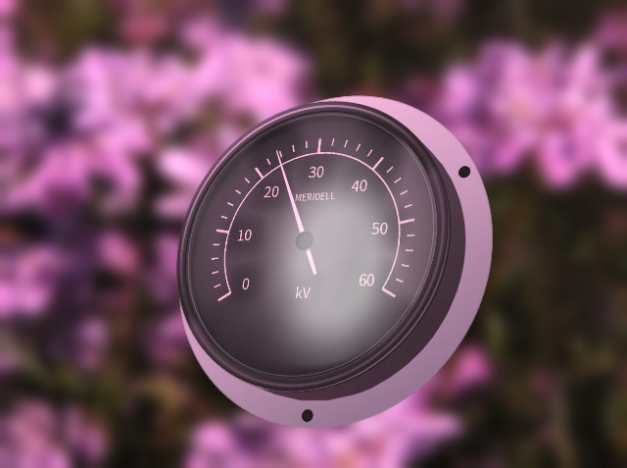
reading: kV 24
